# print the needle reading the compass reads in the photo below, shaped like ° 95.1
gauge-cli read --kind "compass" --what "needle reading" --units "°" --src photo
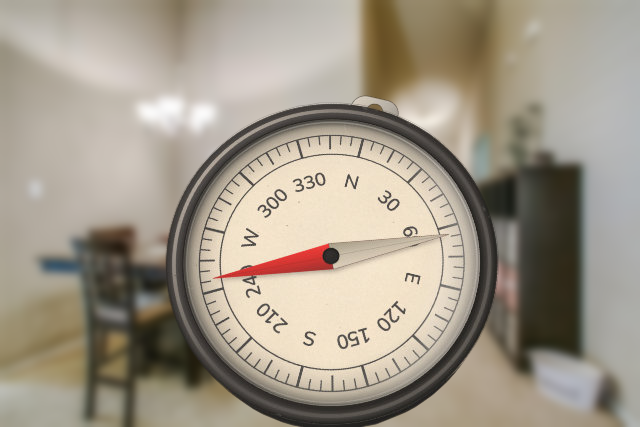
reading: ° 245
